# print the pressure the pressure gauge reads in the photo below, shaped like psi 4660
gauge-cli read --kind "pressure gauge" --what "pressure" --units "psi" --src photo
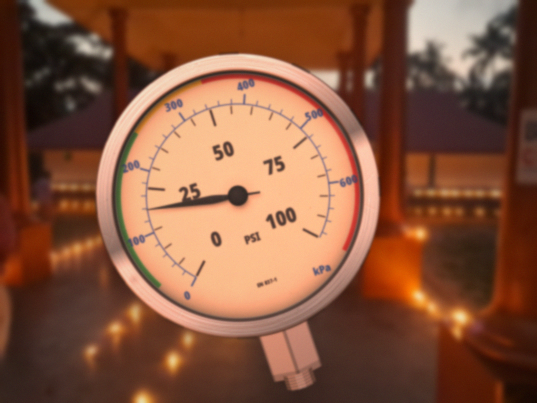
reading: psi 20
